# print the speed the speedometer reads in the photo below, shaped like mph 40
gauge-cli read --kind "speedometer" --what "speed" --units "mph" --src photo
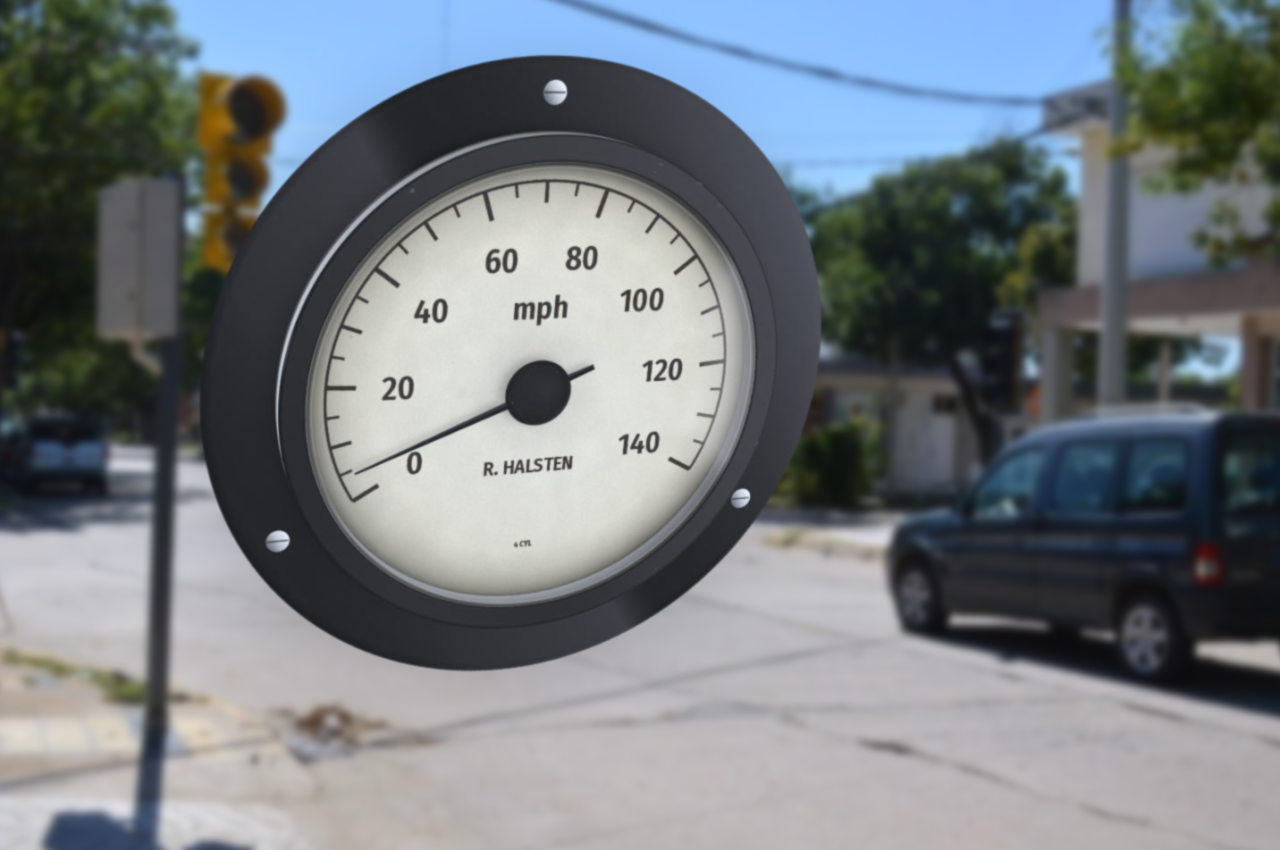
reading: mph 5
